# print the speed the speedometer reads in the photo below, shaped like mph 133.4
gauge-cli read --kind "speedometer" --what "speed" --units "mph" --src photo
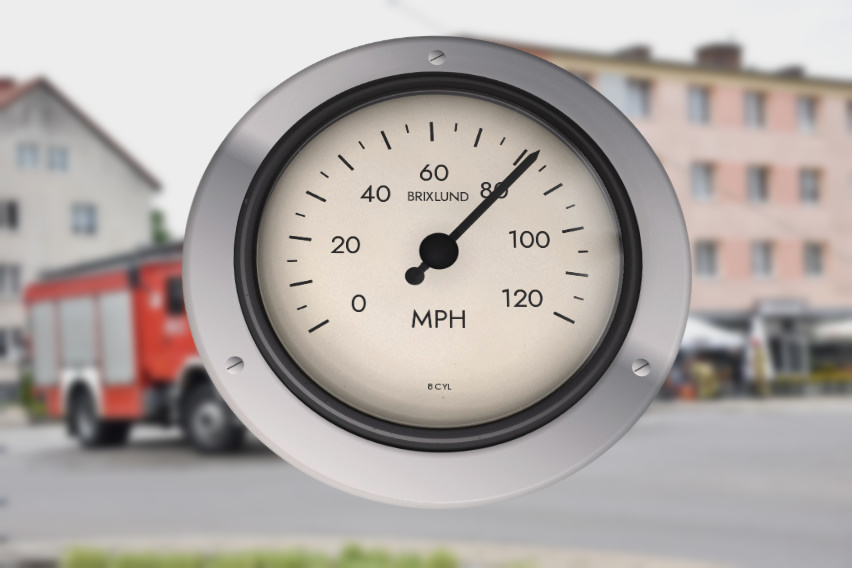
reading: mph 82.5
